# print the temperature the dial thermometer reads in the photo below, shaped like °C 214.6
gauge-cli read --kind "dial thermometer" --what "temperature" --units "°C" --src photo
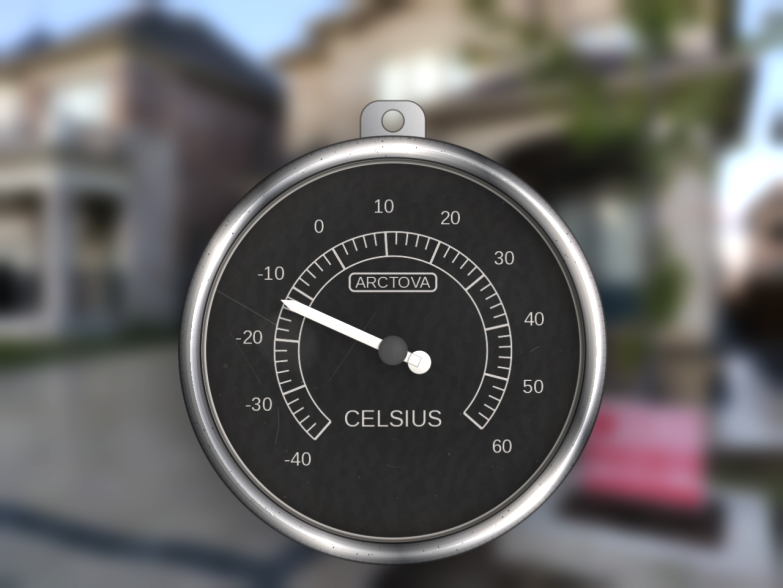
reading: °C -13
